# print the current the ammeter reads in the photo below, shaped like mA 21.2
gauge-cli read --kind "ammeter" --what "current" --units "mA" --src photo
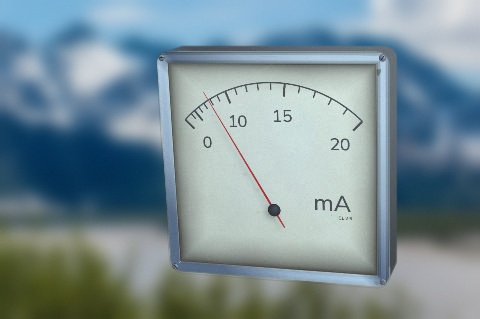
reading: mA 8
